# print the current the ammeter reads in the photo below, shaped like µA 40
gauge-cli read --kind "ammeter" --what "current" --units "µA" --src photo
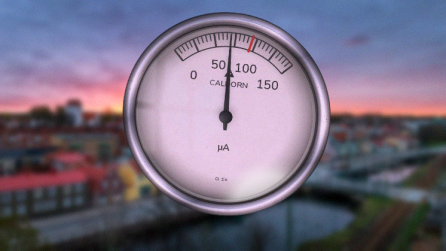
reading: µA 70
